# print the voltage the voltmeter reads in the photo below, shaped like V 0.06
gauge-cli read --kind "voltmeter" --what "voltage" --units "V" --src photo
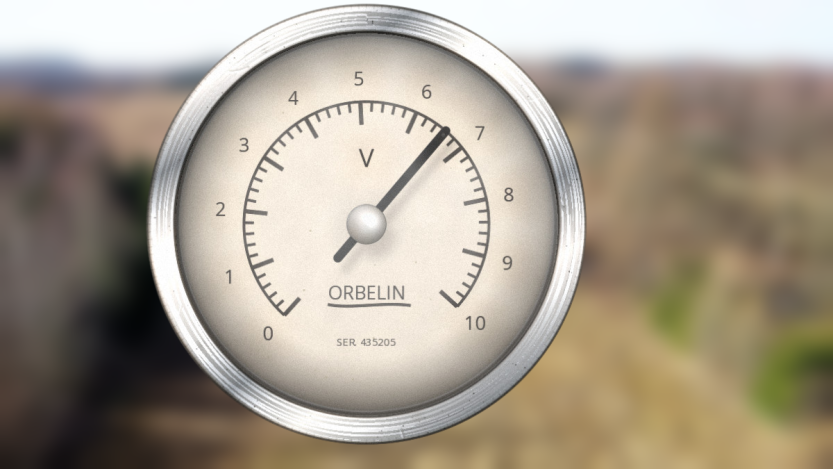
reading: V 6.6
